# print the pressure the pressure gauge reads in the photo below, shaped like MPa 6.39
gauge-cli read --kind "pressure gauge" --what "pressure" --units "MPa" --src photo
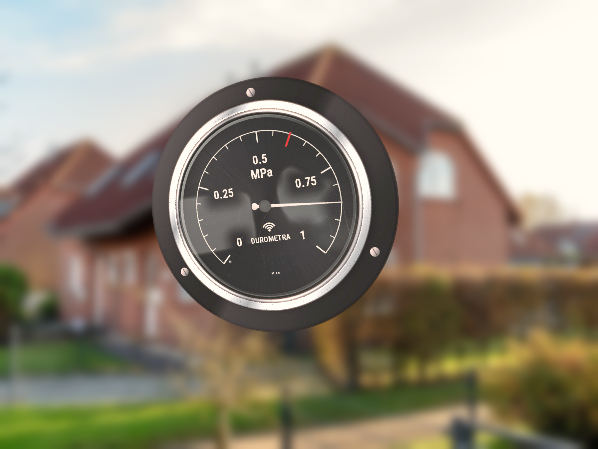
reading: MPa 0.85
